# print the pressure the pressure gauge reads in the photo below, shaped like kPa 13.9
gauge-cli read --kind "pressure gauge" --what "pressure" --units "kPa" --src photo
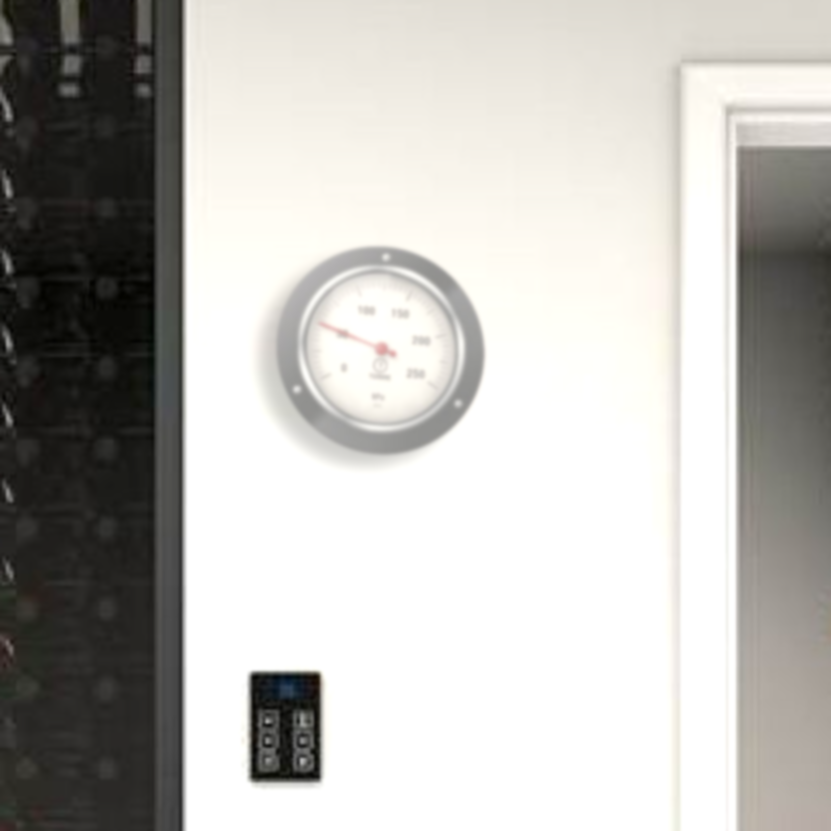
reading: kPa 50
